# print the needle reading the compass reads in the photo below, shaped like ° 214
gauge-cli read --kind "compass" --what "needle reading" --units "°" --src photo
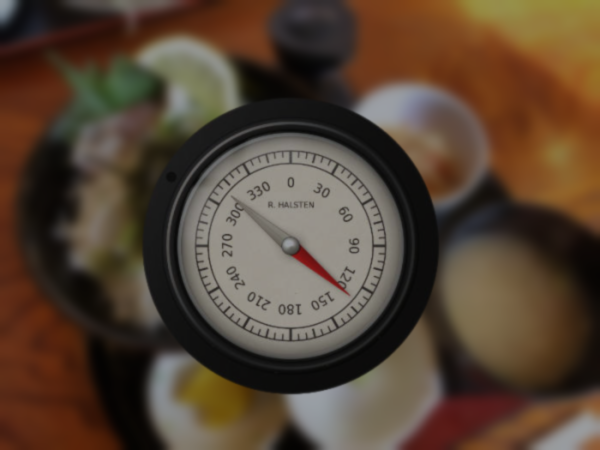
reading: ° 130
